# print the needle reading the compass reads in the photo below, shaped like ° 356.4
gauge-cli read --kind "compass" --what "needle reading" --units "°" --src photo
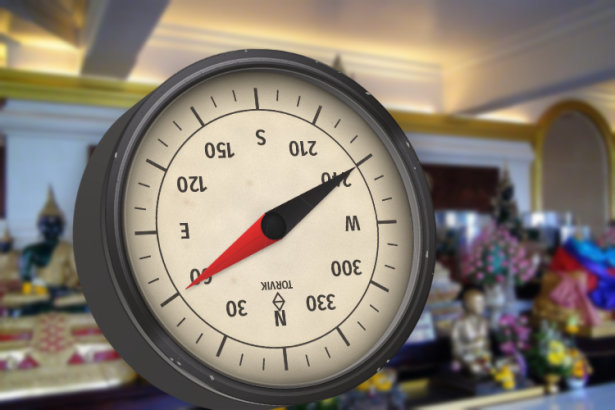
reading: ° 60
